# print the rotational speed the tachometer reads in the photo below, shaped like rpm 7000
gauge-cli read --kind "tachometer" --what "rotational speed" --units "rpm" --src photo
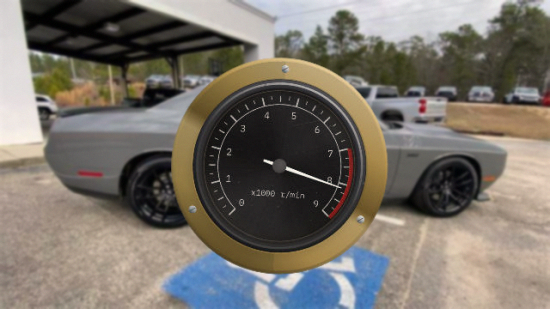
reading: rpm 8125
